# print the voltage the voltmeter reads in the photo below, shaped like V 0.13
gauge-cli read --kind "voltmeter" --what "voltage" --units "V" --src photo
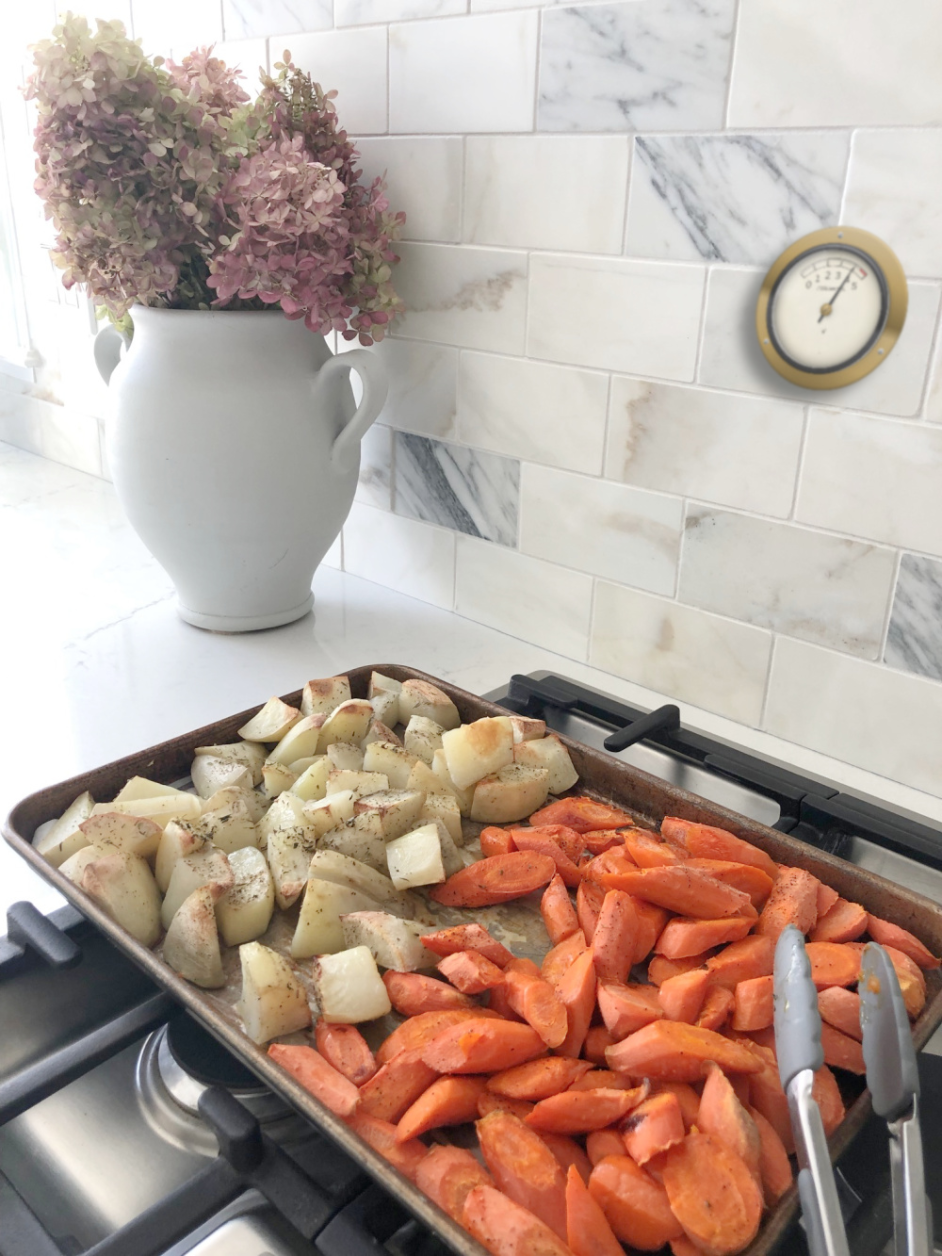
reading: V 4
